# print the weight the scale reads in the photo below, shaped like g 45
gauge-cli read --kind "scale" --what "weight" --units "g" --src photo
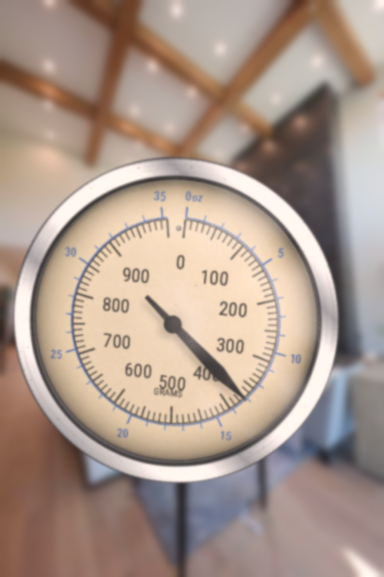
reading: g 370
